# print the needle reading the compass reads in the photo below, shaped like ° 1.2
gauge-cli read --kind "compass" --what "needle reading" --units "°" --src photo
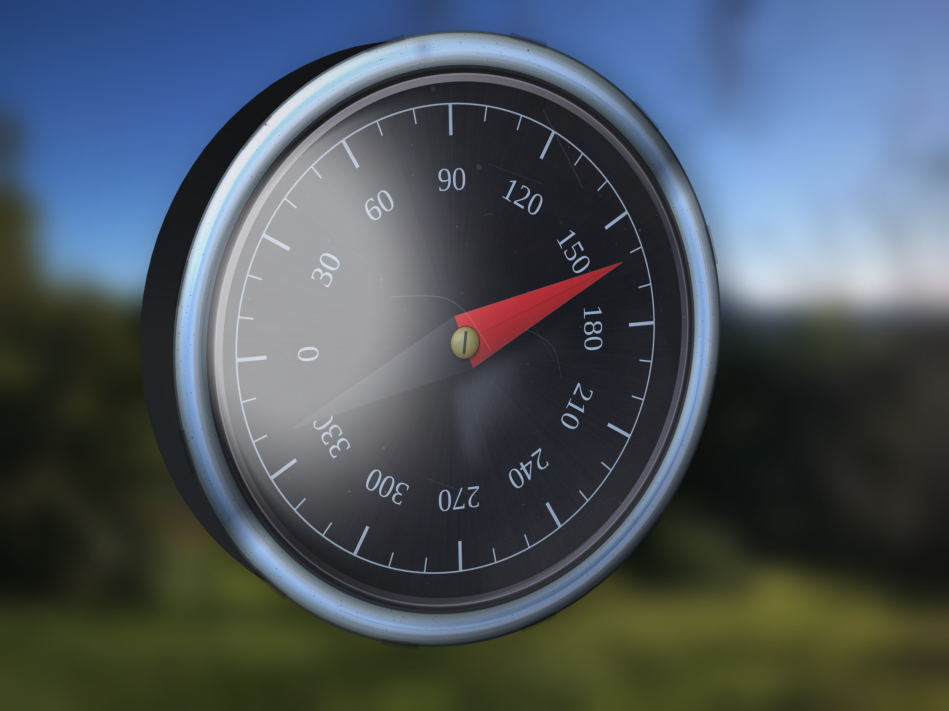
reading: ° 160
